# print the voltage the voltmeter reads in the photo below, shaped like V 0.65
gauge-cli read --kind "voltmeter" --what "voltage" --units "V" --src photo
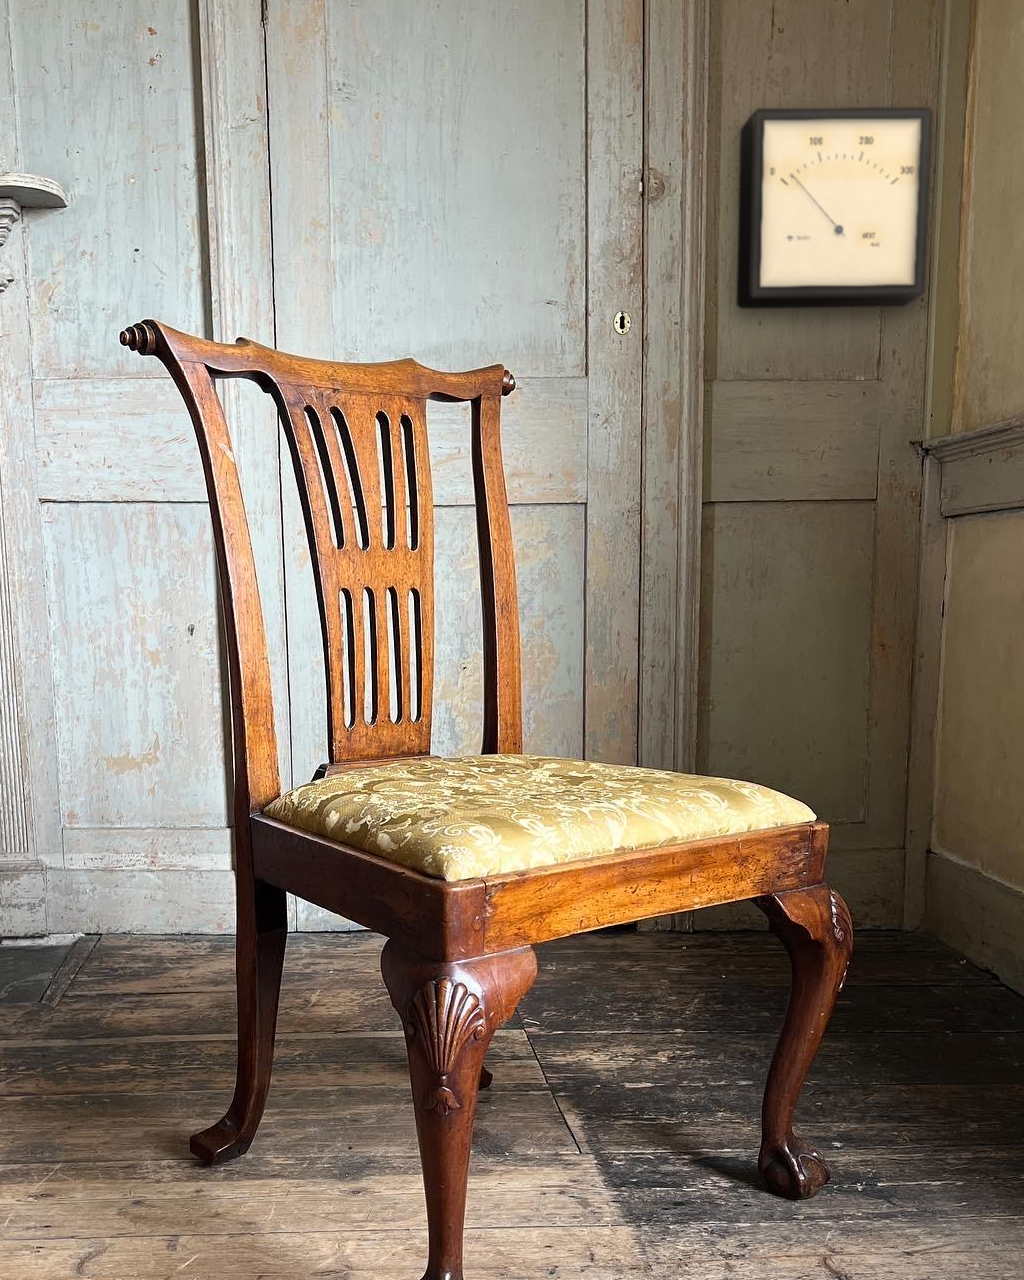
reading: V 20
